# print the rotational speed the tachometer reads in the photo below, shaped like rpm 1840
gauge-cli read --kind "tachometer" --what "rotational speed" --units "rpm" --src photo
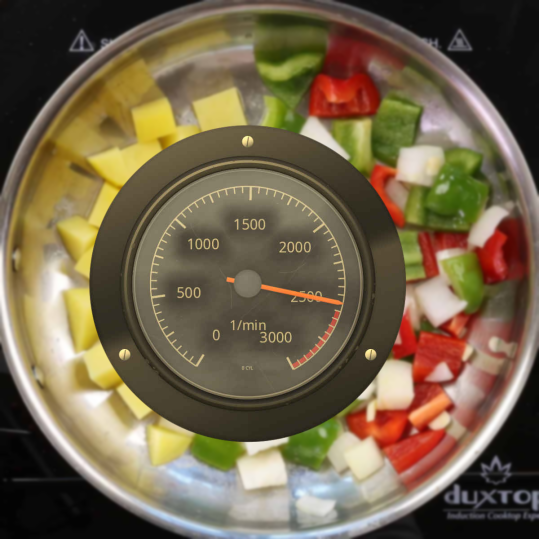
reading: rpm 2500
